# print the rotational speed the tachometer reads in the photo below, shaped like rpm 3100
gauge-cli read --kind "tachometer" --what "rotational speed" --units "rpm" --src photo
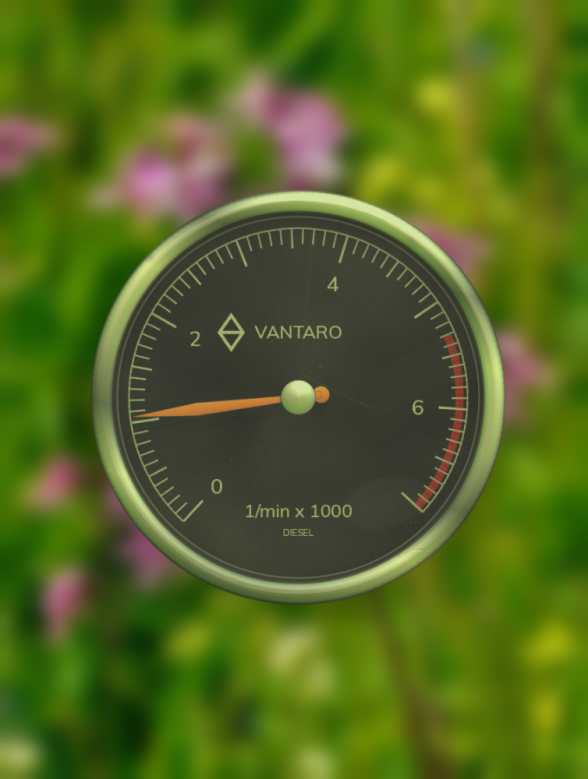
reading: rpm 1050
